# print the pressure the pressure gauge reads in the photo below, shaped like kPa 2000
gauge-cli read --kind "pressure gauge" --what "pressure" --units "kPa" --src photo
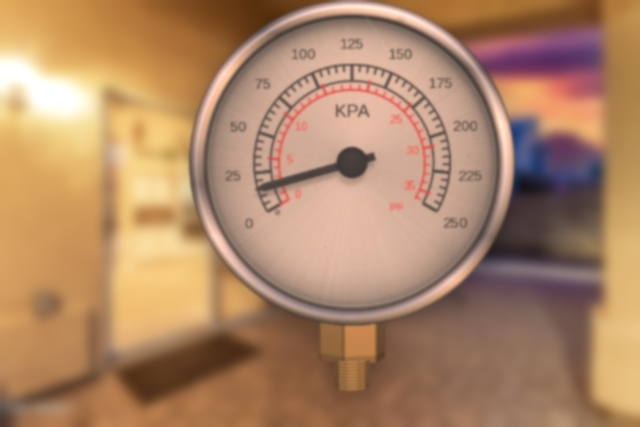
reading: kPa 15
